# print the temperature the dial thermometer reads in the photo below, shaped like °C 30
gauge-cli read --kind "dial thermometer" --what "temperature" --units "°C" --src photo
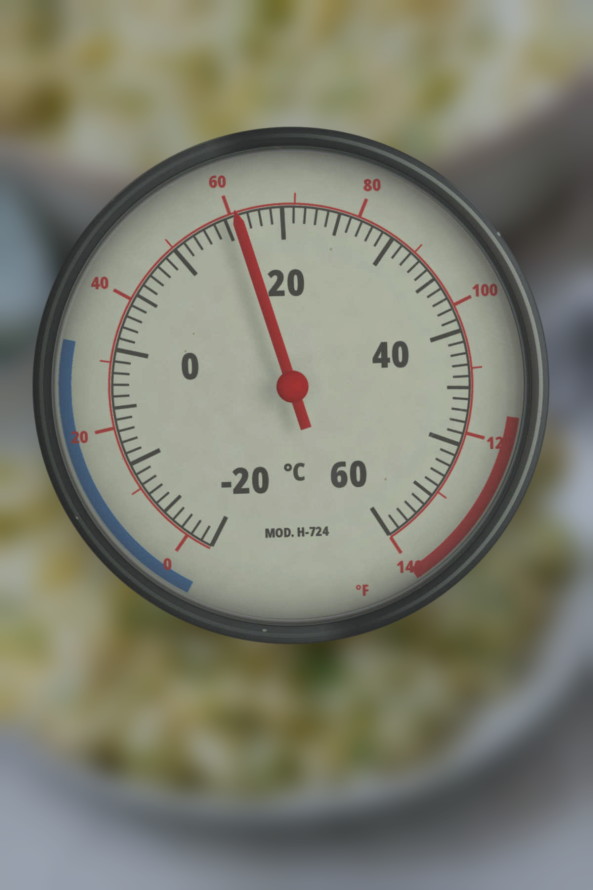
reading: °C 16
